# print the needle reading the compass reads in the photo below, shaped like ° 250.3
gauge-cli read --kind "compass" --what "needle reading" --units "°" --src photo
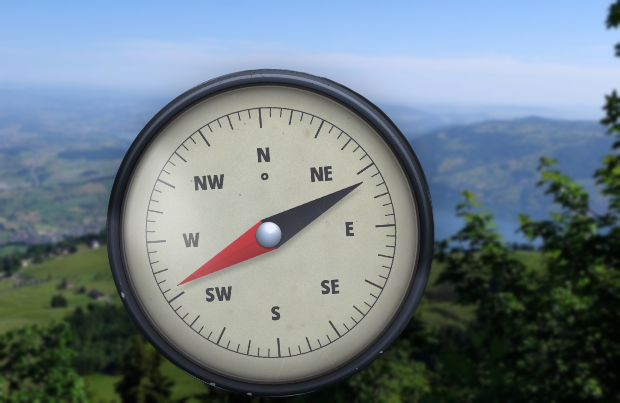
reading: ° 245
